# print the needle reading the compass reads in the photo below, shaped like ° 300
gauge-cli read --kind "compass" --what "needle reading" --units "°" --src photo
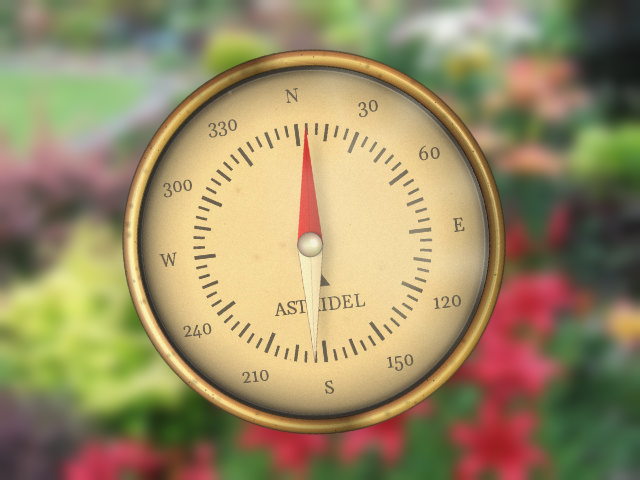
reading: ° 5
